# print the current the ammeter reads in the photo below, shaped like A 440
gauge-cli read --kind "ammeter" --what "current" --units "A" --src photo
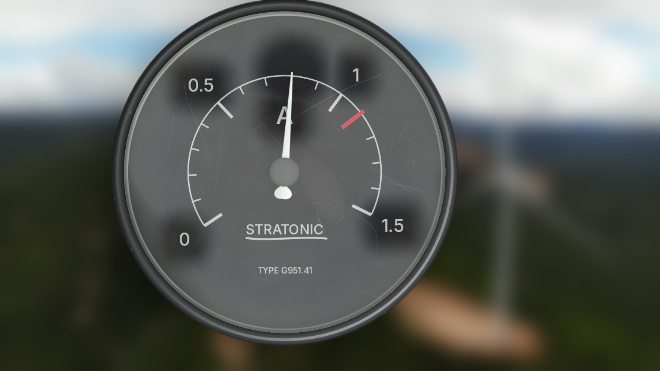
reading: A 0.8
